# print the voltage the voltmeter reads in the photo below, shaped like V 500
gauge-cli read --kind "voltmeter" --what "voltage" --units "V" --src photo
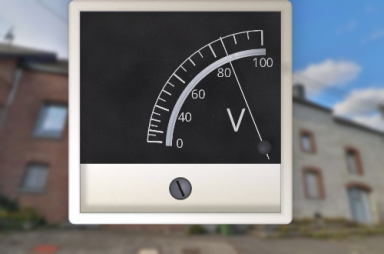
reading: V 85
